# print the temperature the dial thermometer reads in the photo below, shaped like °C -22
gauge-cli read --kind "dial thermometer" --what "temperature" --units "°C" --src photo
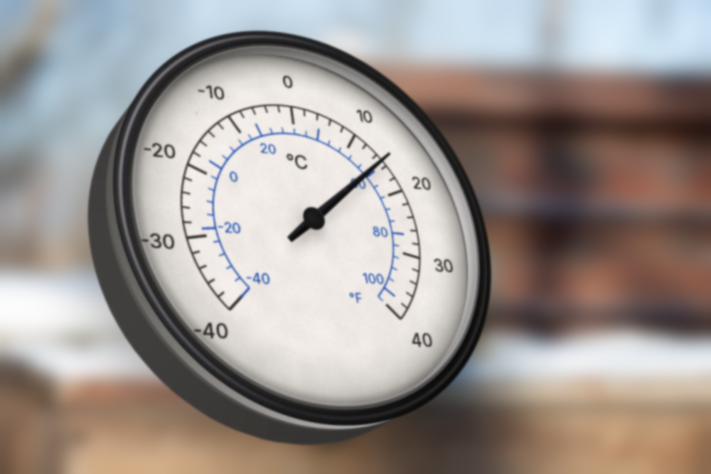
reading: °C 15
